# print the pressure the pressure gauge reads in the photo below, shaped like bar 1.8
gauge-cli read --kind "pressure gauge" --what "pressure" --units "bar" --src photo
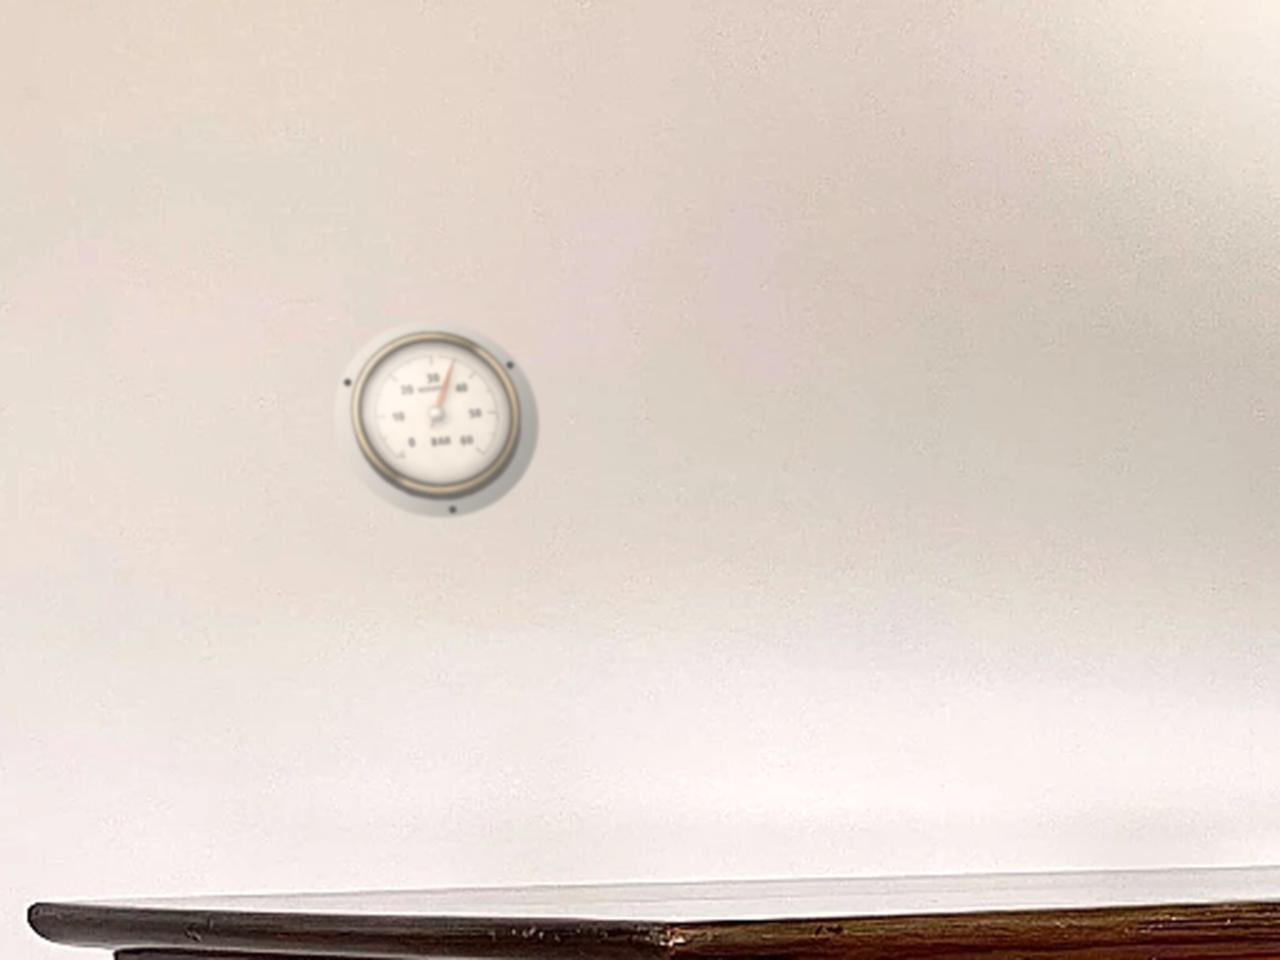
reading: bar 35
